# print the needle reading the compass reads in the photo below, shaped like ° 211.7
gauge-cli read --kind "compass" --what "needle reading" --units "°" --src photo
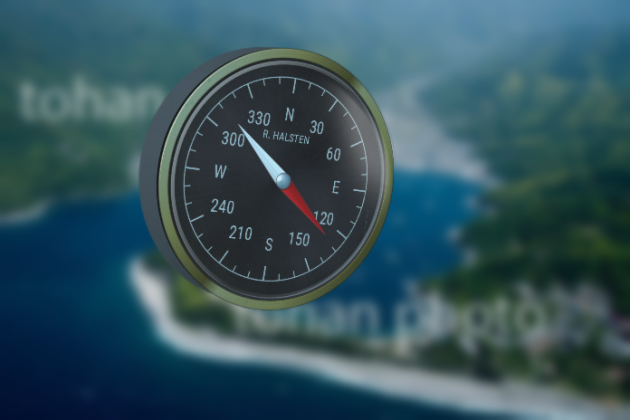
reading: ° 130
